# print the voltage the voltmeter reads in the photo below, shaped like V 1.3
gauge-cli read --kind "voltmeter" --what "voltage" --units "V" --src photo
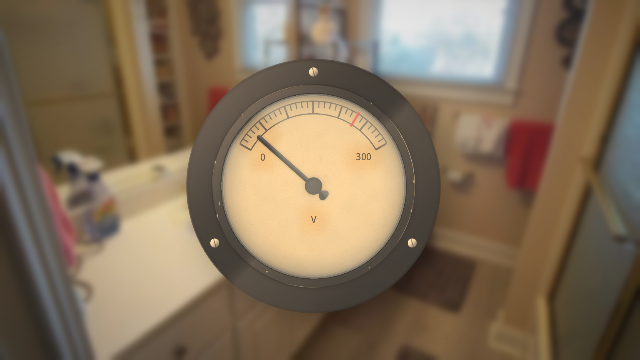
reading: V 30
